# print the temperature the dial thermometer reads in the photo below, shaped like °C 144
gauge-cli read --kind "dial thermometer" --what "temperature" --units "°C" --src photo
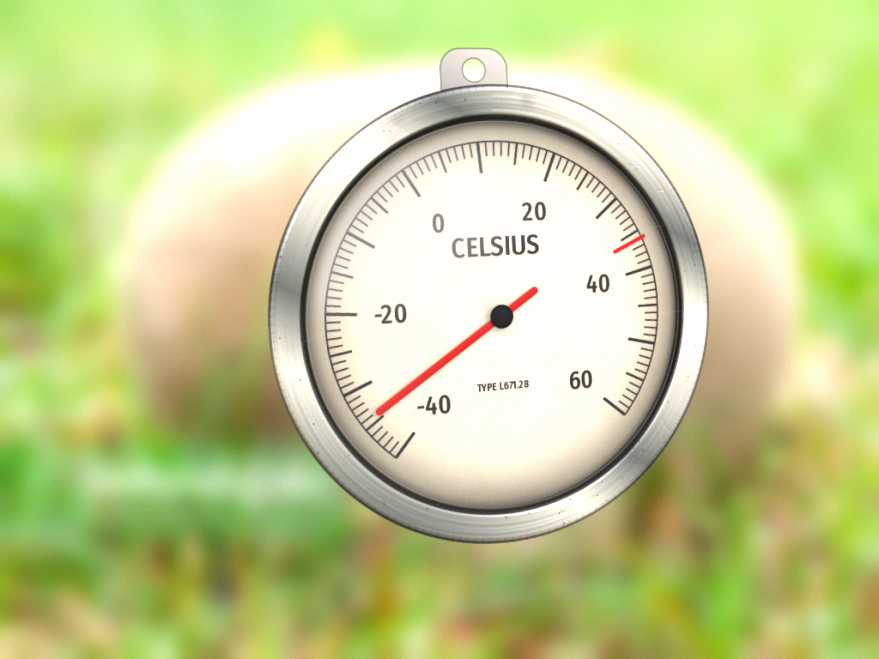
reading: °C -34
